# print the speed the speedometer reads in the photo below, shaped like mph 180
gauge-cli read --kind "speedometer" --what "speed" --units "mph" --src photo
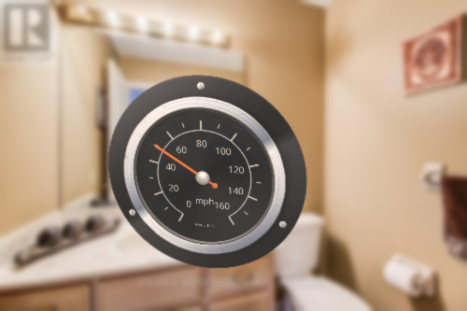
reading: mph 50
